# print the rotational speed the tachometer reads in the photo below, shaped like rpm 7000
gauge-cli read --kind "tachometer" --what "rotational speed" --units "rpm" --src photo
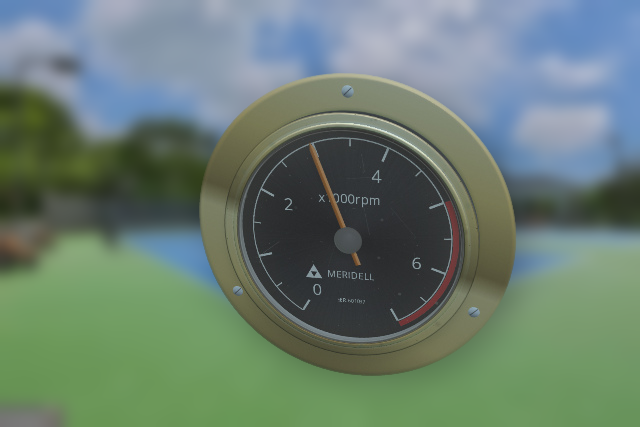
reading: rpm 3000
